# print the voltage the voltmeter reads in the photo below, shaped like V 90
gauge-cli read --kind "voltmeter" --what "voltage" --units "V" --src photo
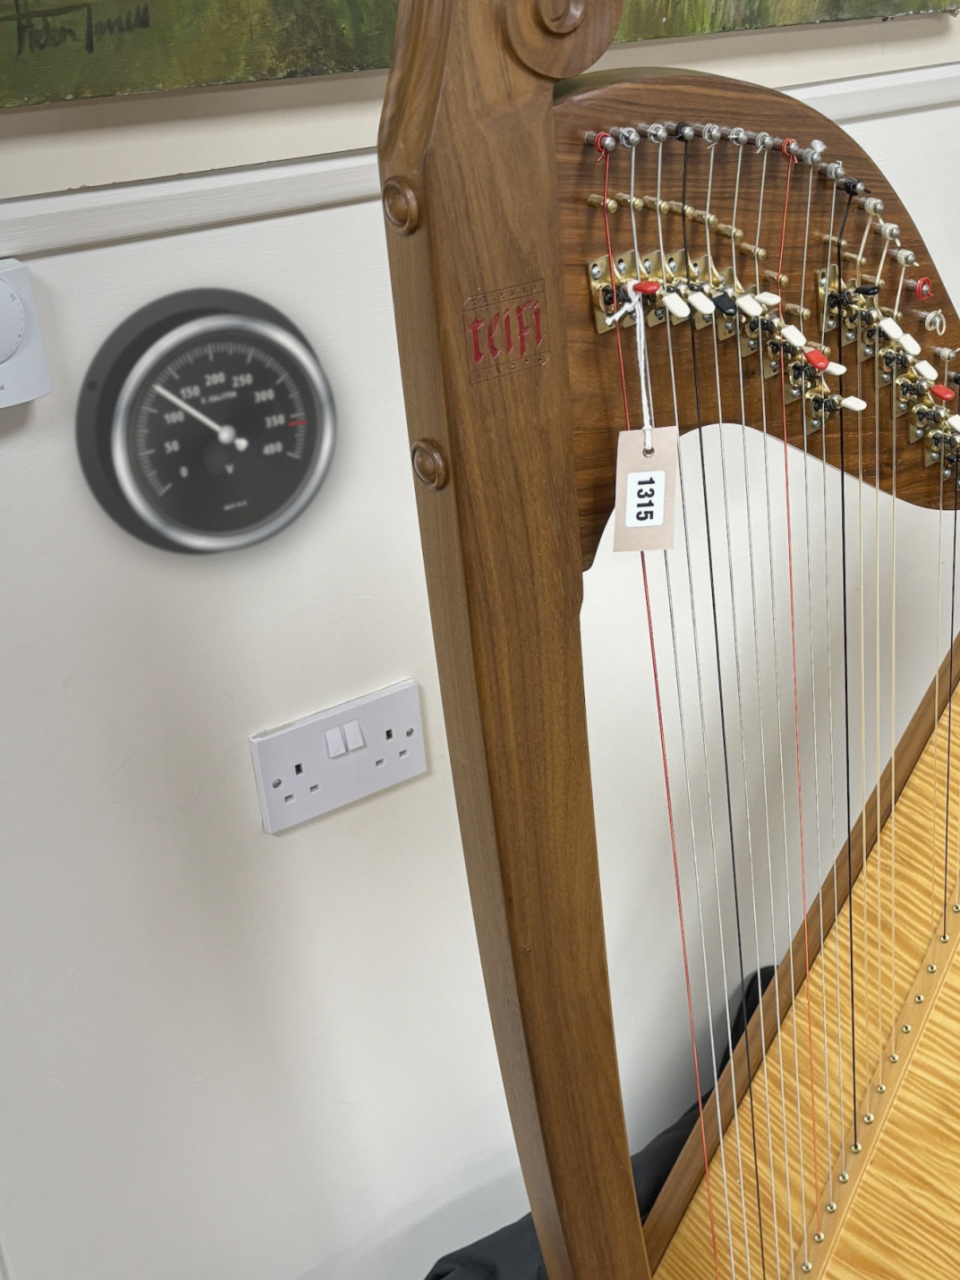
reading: V 125
